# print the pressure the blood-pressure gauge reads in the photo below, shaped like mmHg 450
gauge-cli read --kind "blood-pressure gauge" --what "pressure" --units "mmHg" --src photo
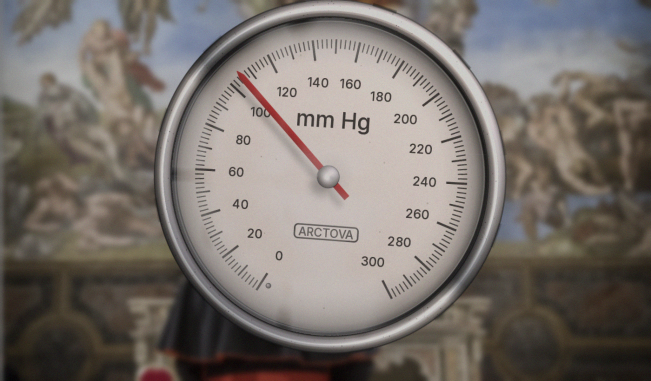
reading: mmHg 106
